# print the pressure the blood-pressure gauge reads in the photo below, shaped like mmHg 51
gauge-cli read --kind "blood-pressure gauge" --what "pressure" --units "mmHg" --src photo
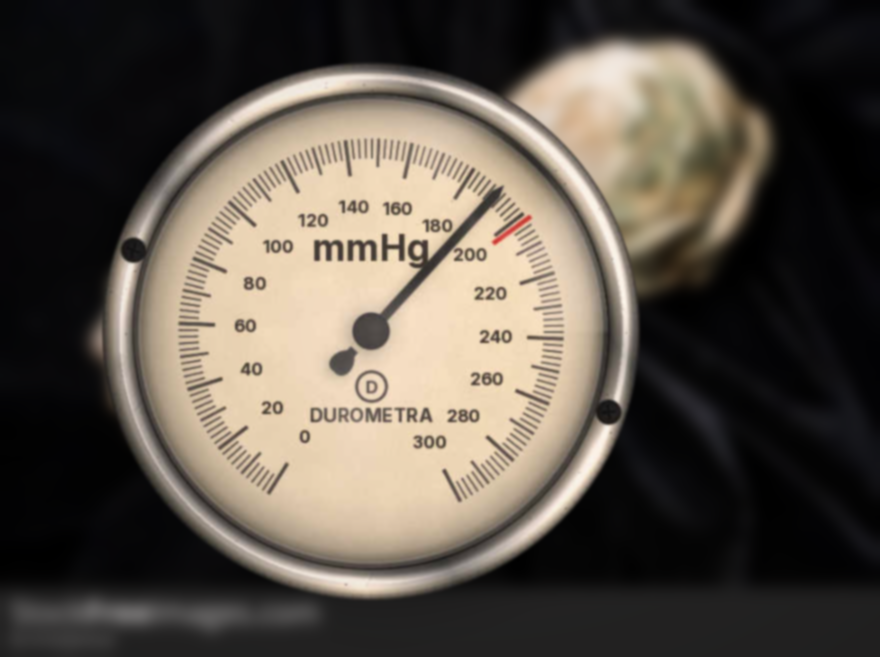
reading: mmHg 190
